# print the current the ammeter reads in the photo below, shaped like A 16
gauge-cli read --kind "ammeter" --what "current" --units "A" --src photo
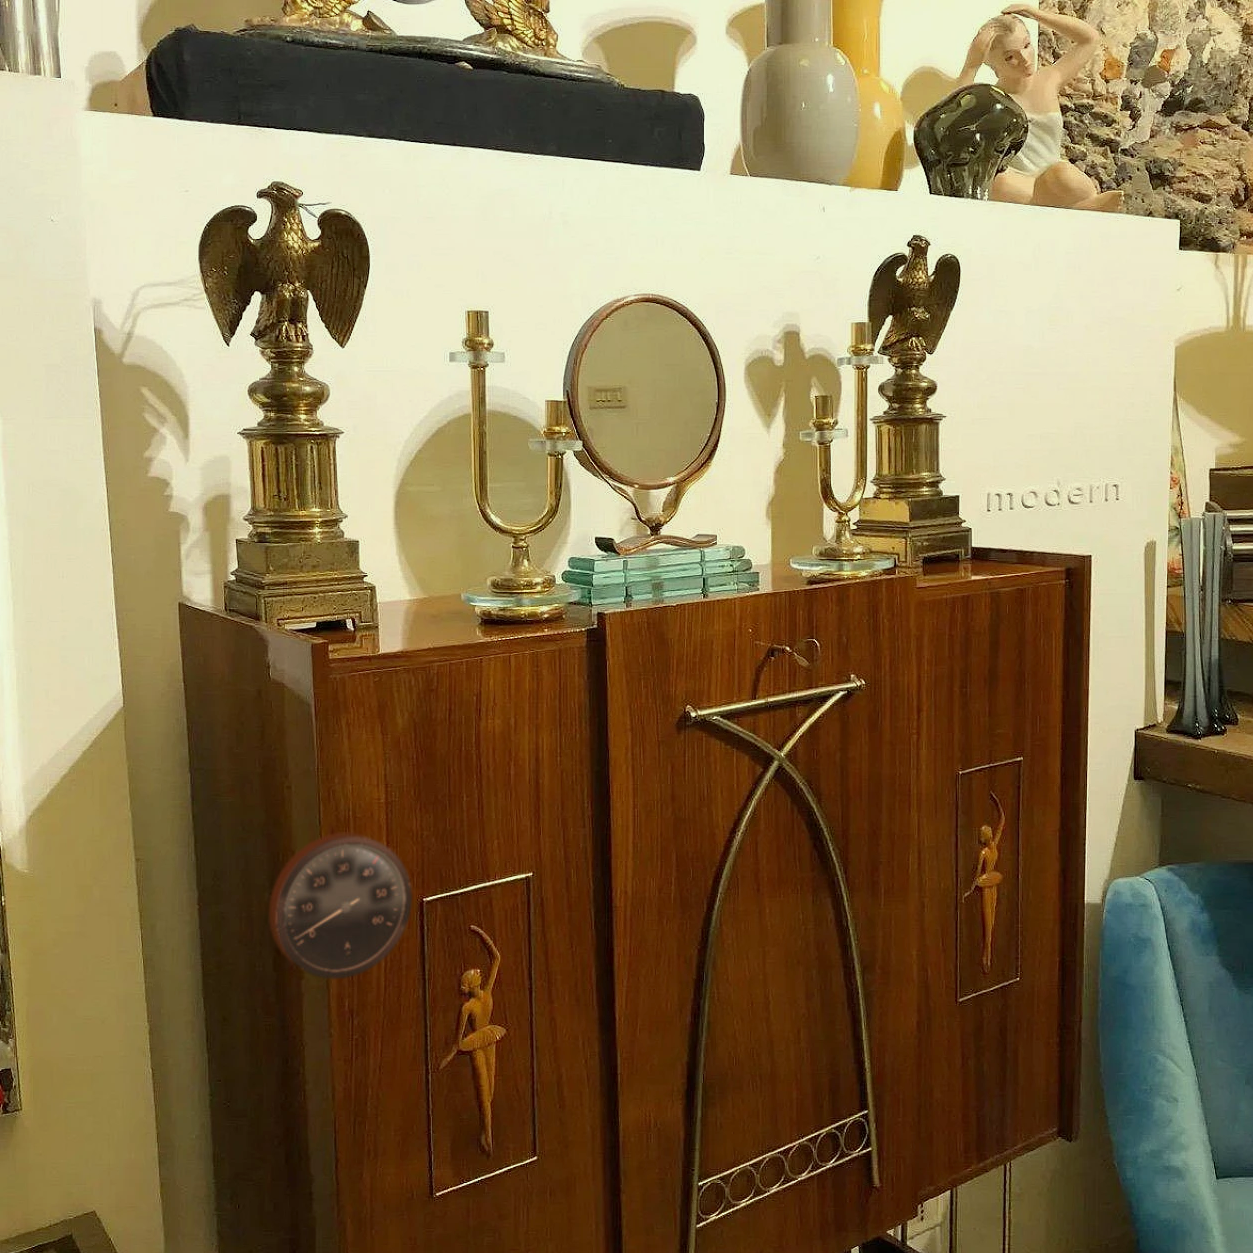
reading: A 2
